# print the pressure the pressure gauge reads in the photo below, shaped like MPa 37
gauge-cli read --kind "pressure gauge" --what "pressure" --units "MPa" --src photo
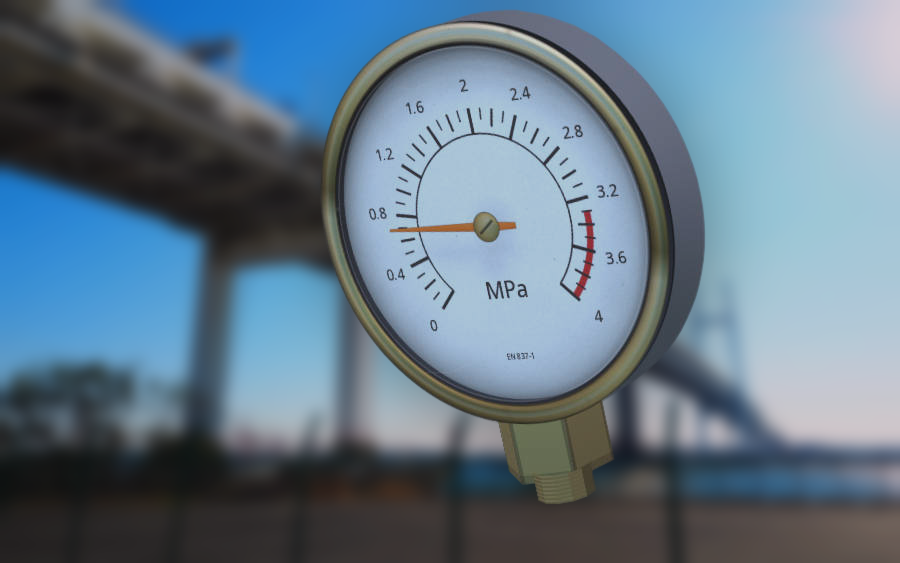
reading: MPa 0.7
